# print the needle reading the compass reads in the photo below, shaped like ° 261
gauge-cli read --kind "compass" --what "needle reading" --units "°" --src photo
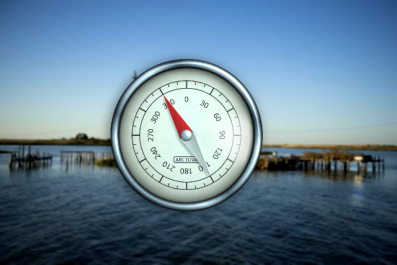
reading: ° 330
